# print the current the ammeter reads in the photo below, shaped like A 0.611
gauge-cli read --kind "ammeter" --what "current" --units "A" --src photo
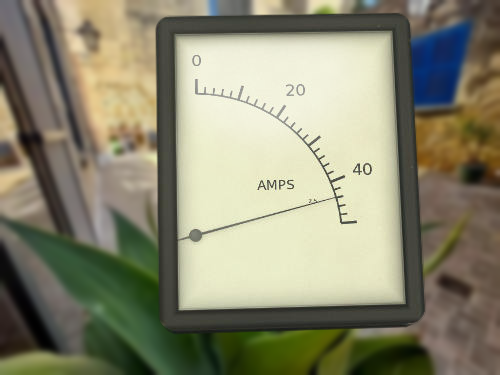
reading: A 44
